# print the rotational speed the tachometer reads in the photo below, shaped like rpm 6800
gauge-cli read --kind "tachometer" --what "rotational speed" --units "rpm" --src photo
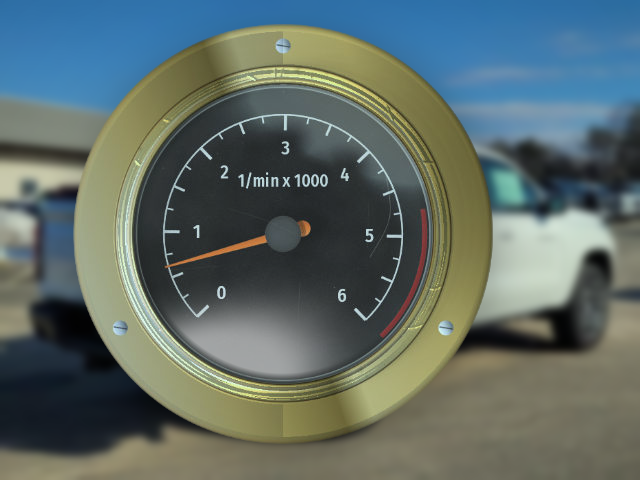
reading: rpm 625
